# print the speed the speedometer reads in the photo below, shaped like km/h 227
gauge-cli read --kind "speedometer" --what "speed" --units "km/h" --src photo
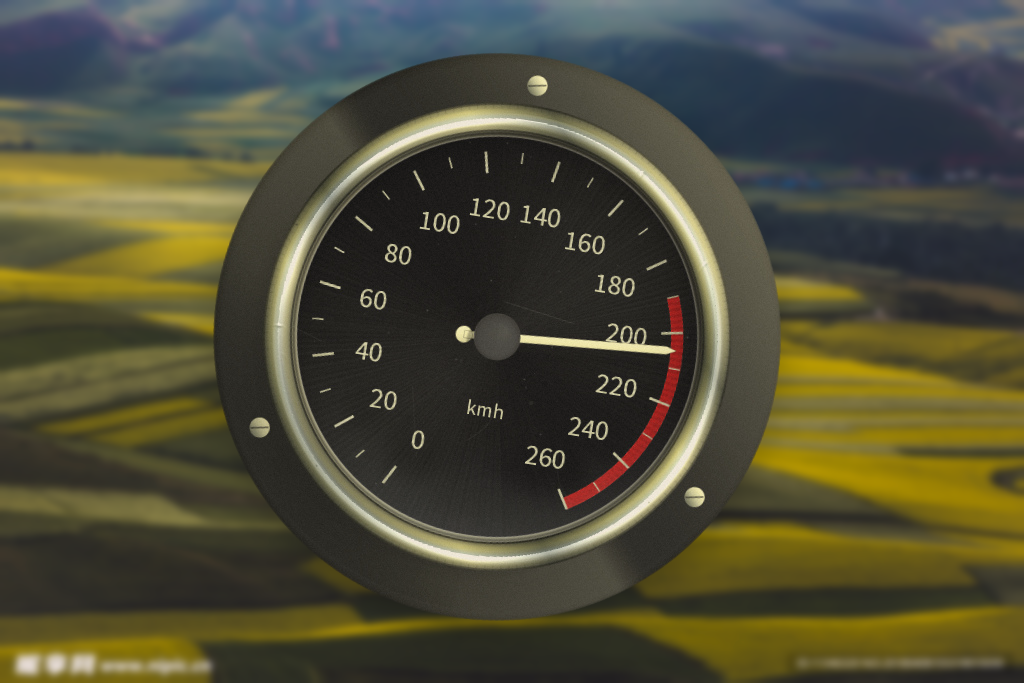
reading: km/h 205
